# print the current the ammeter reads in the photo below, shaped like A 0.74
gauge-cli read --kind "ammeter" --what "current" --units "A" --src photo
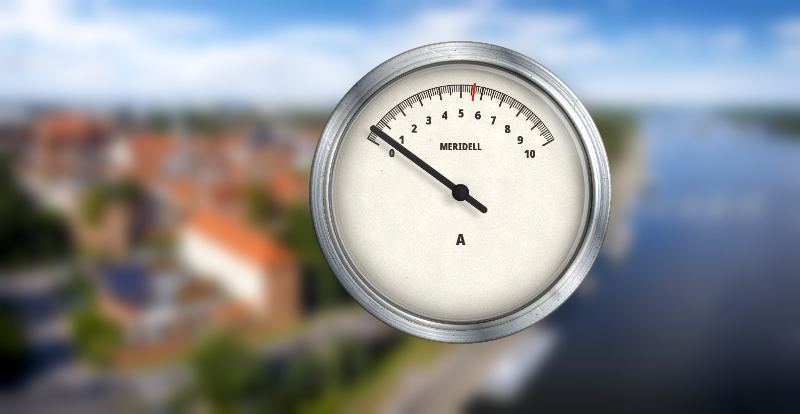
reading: A 0.5
